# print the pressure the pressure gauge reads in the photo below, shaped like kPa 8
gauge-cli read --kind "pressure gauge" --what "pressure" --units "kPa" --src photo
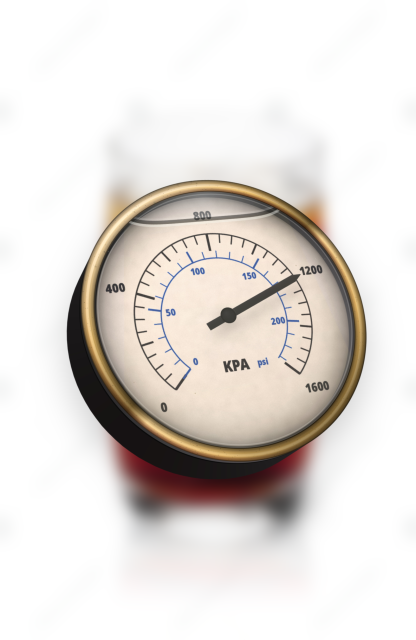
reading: kPa 1200
